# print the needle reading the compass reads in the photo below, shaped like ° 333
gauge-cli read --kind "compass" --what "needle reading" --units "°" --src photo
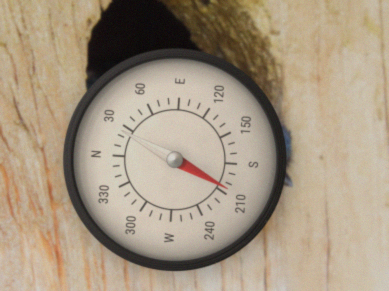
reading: ° 205
